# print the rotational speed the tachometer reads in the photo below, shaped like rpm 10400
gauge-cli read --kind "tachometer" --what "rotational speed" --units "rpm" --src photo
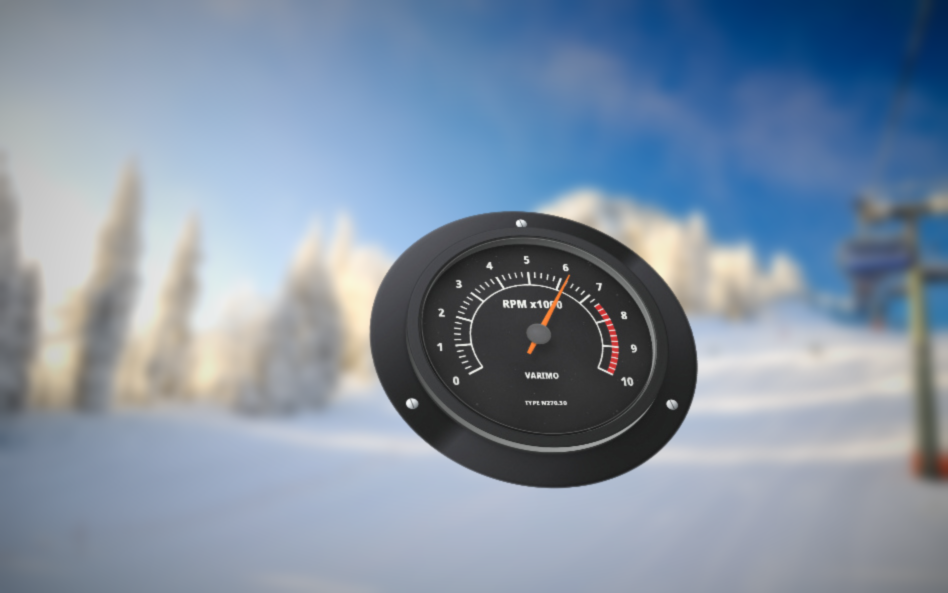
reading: rpm 6200
